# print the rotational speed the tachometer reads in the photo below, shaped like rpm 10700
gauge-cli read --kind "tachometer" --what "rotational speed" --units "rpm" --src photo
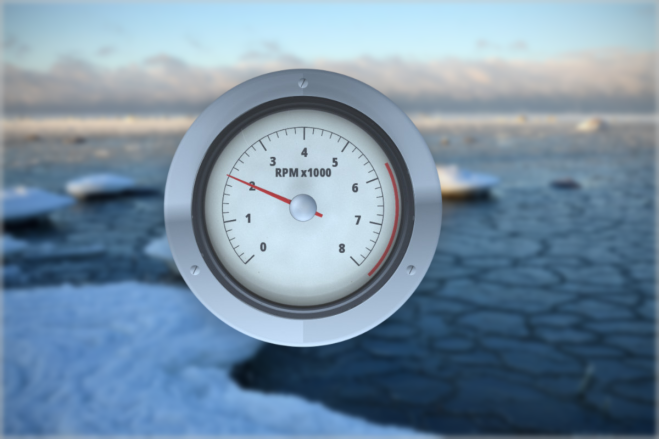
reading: rpm 2000
